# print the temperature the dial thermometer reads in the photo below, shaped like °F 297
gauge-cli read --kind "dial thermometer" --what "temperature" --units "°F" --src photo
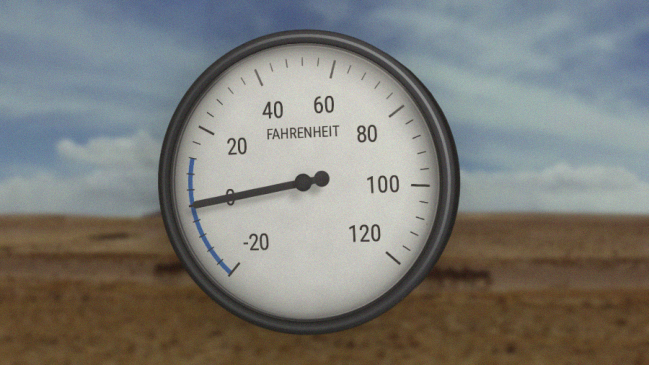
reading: °F 0
